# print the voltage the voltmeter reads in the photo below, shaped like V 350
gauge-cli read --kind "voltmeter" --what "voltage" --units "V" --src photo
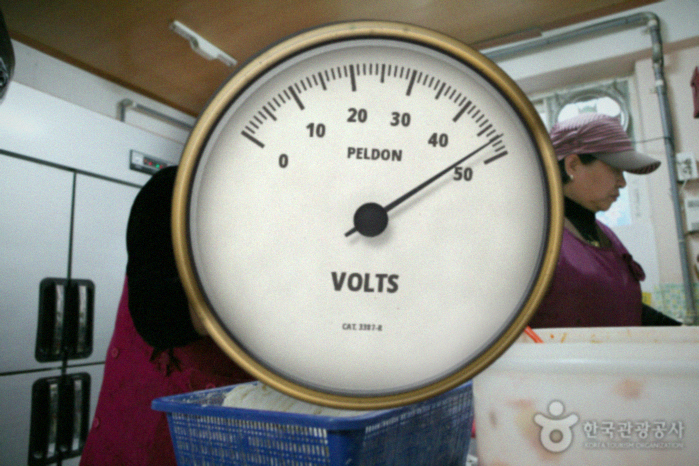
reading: V 47
